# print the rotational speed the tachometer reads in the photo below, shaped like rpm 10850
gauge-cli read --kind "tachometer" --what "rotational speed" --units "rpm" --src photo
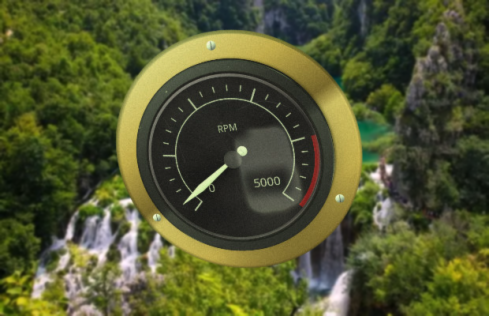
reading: rpm 200
